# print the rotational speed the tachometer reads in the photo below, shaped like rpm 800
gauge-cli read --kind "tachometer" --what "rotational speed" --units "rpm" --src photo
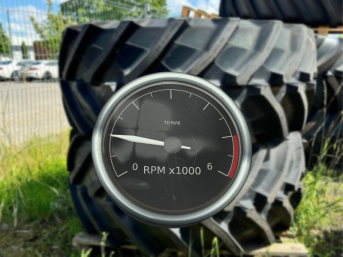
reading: rpm 1000
